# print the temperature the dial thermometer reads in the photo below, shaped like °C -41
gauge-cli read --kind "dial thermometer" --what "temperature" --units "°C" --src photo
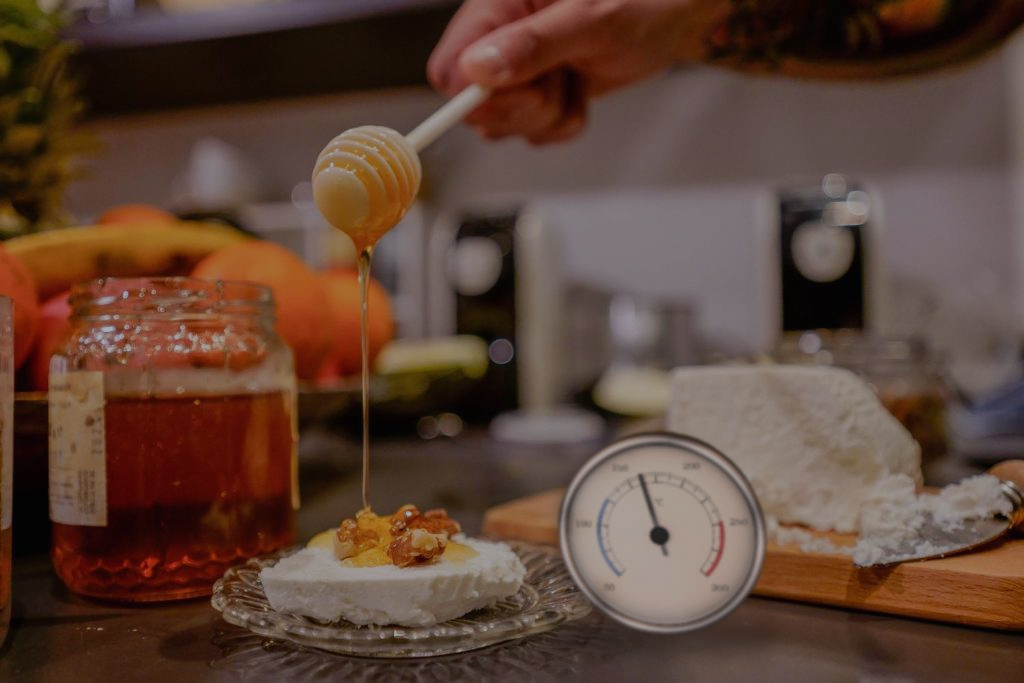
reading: °C 162.5
